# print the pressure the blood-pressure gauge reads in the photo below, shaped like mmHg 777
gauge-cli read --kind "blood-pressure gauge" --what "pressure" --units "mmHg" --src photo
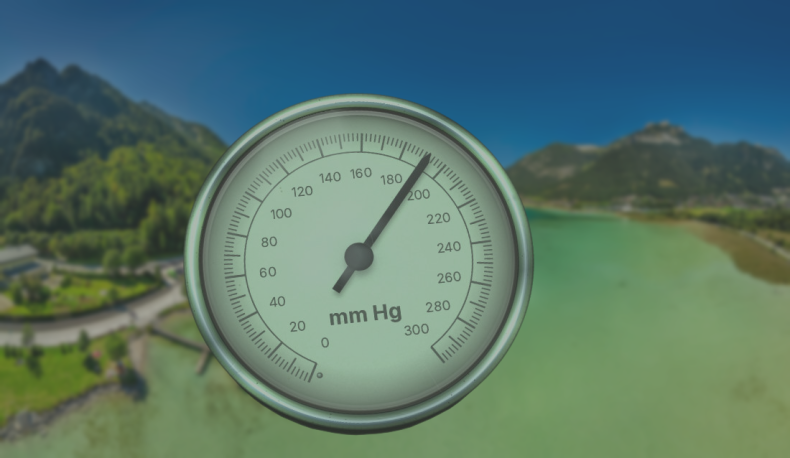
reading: mmHg 192
